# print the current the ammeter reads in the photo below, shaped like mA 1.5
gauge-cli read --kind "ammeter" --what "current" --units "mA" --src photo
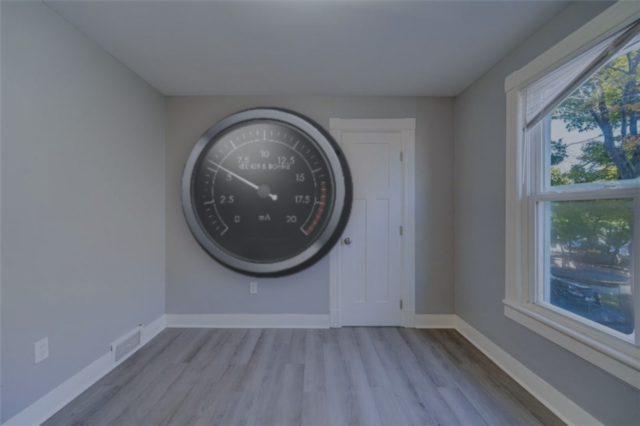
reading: mA 5.5
